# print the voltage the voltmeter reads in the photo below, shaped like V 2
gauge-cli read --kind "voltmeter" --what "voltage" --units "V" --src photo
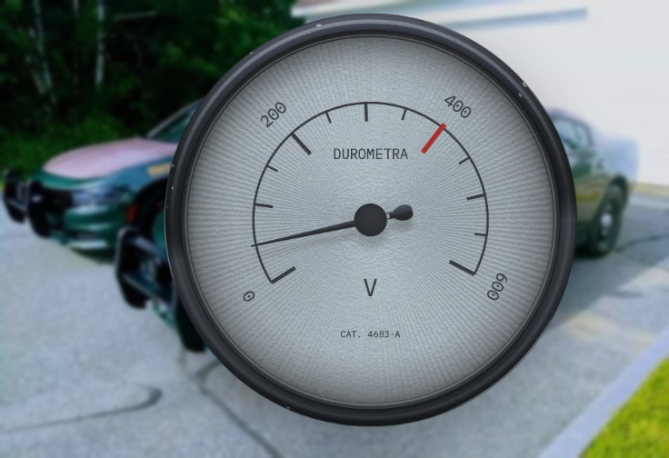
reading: V 50
